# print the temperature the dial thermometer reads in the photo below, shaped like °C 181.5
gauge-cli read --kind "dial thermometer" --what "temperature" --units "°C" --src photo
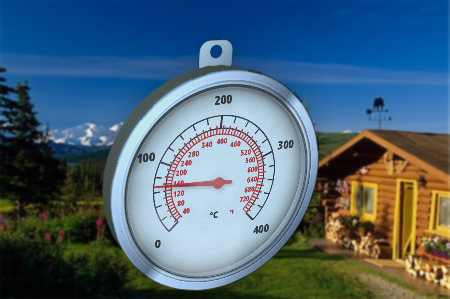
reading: °C 70
